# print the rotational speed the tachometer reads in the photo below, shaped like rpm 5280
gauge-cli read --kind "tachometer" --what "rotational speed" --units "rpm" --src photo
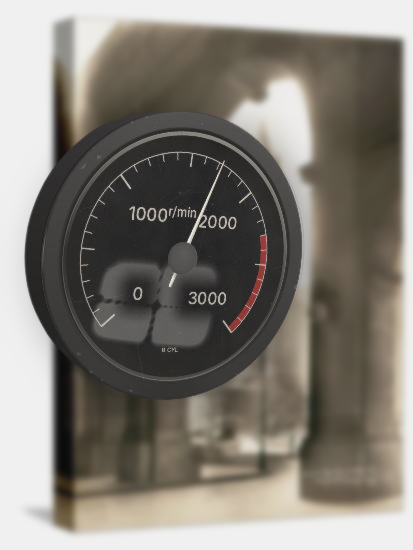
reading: rpm 1700
